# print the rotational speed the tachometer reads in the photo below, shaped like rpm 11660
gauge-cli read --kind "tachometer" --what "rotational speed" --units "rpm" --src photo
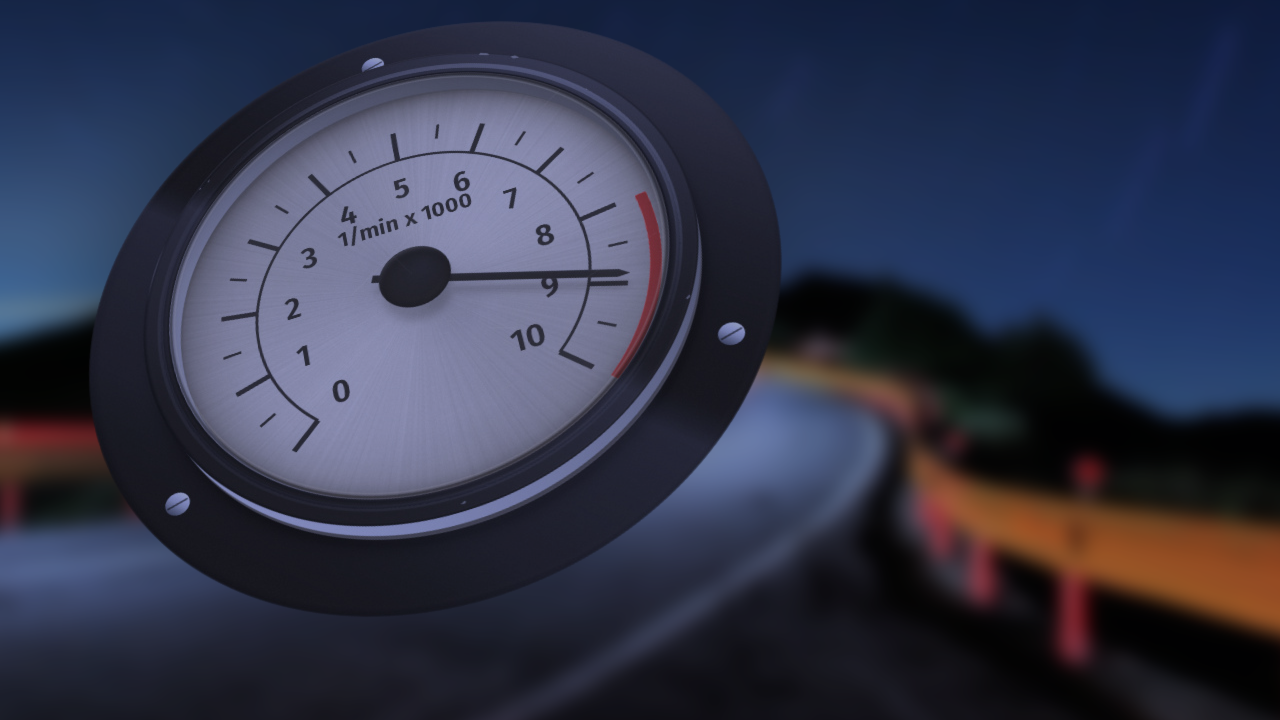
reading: rpm 9000
